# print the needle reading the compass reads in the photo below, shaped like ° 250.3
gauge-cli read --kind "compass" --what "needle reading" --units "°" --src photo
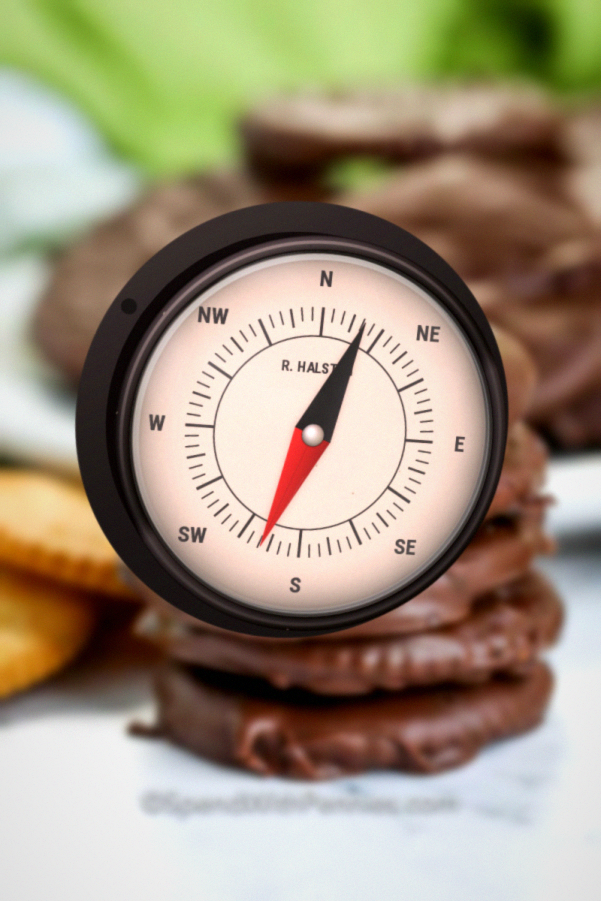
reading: ° 200
